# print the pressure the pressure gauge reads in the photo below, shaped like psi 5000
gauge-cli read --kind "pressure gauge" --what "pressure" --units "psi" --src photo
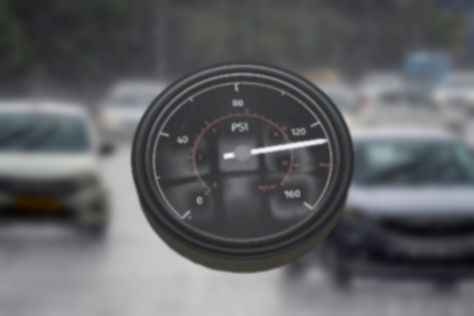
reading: psi 130
